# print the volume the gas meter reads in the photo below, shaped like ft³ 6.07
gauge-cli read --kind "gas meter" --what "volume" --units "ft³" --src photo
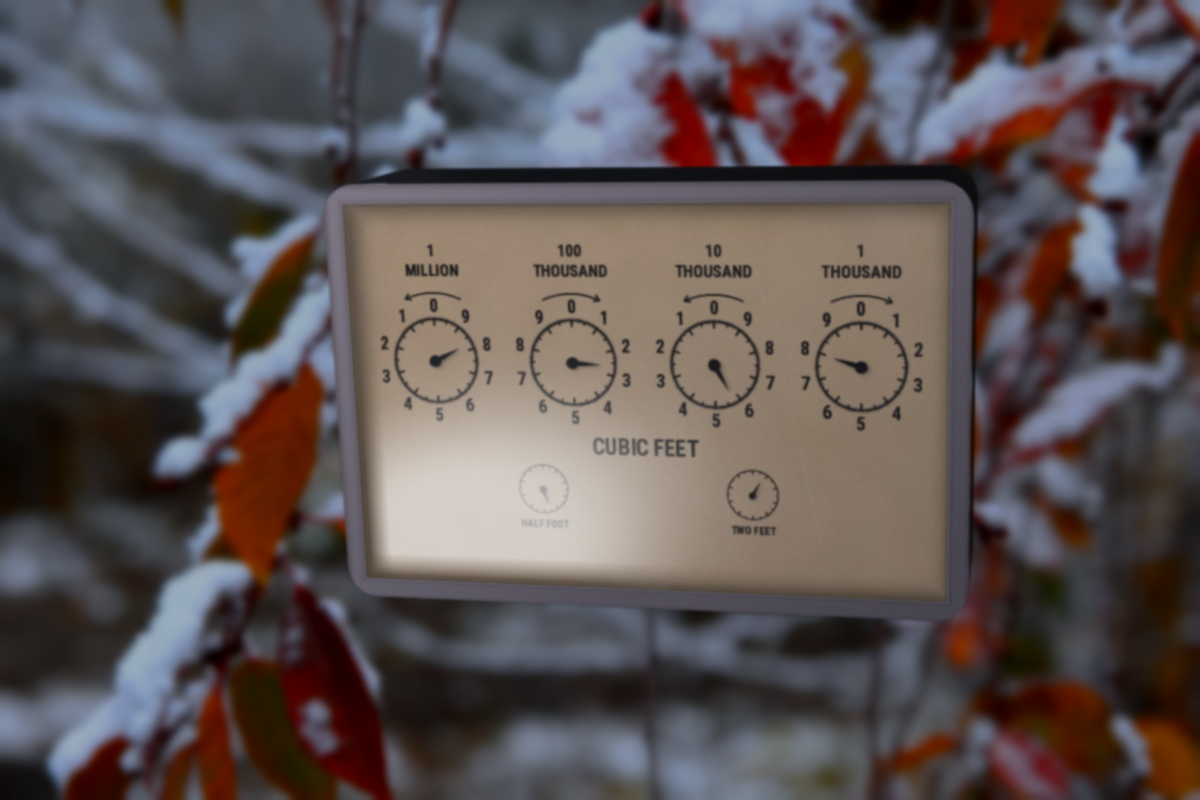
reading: ft³ 825800
